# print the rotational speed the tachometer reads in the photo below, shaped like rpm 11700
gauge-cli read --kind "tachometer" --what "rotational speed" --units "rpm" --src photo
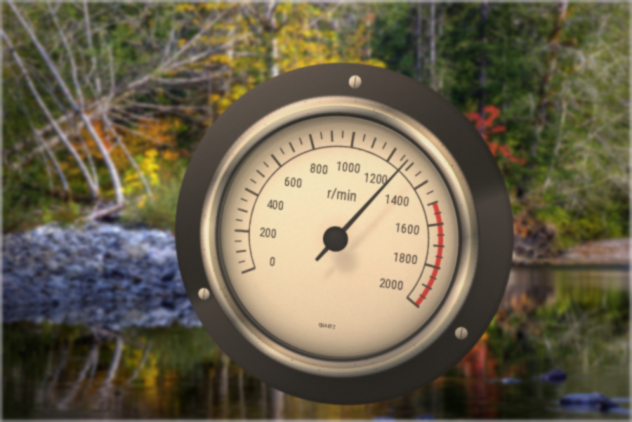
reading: rpm 1275
